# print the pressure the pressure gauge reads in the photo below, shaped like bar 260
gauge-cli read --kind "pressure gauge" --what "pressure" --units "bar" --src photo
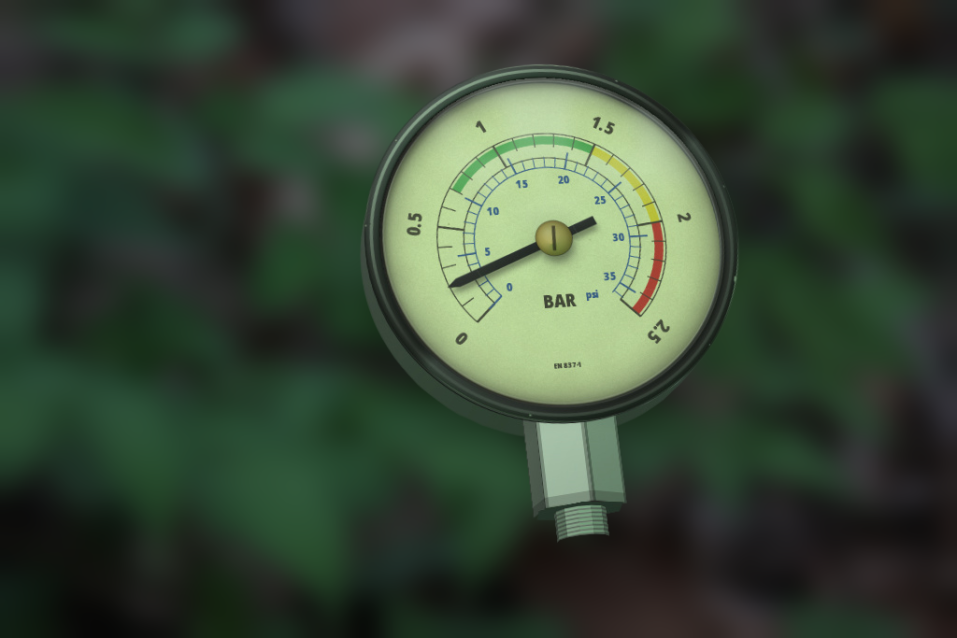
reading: bar 0.2
